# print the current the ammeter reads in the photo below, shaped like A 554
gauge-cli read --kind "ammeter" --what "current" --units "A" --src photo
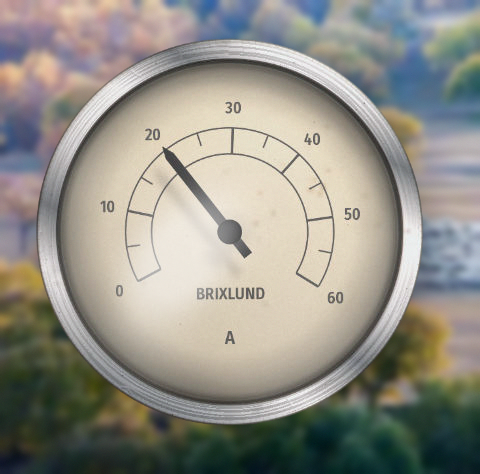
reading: A 20
